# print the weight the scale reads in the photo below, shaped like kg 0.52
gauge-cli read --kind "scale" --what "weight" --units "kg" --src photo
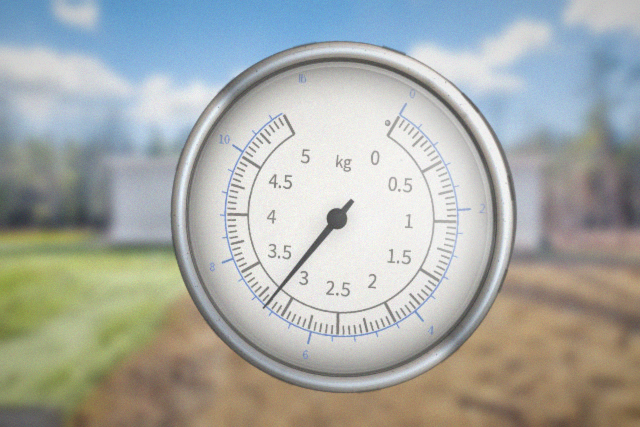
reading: kg 3.15
